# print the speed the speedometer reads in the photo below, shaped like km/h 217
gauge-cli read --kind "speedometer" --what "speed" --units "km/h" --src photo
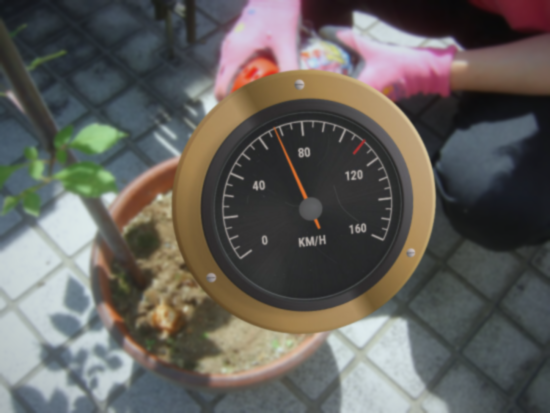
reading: km/h 67.5
